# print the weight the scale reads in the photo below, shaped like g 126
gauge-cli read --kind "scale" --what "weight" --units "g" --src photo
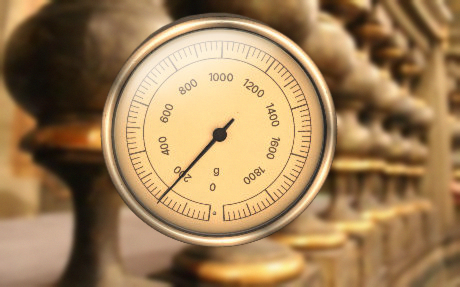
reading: g 200
